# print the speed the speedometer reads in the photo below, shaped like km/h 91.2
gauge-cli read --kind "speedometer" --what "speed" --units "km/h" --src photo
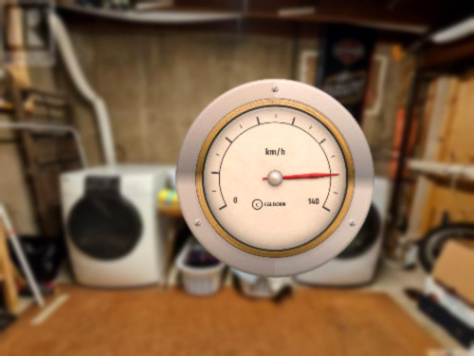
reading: km/h 120
